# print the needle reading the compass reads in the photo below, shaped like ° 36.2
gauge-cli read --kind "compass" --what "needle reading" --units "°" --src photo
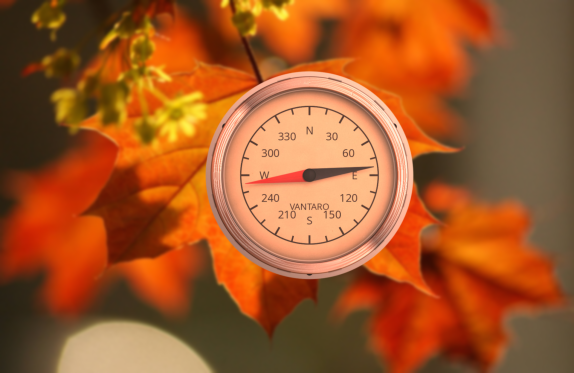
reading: ° 262.5
